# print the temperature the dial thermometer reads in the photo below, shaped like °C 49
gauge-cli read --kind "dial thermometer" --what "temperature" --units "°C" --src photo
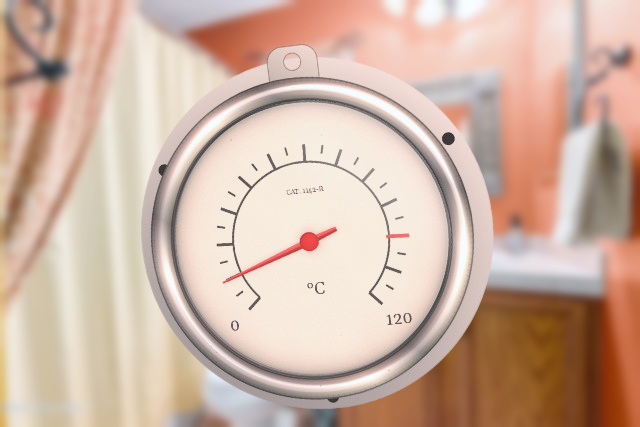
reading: °C 10
